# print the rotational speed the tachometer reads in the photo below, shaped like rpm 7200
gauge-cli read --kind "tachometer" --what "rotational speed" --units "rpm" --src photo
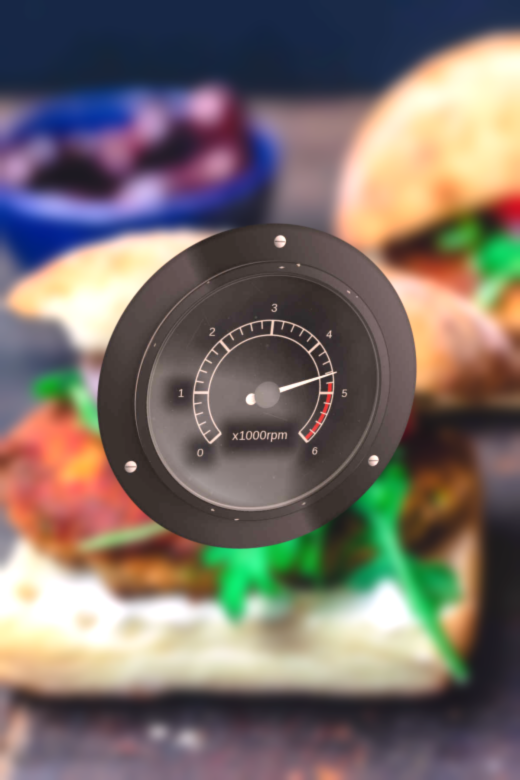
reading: rpm 4600
